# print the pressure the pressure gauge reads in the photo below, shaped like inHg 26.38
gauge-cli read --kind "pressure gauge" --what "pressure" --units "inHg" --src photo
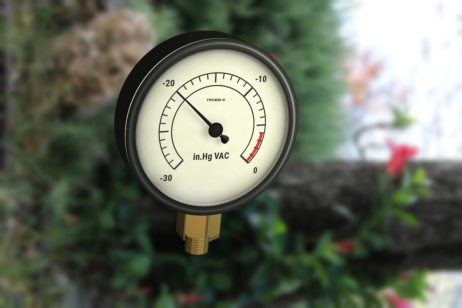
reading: inHg -20
